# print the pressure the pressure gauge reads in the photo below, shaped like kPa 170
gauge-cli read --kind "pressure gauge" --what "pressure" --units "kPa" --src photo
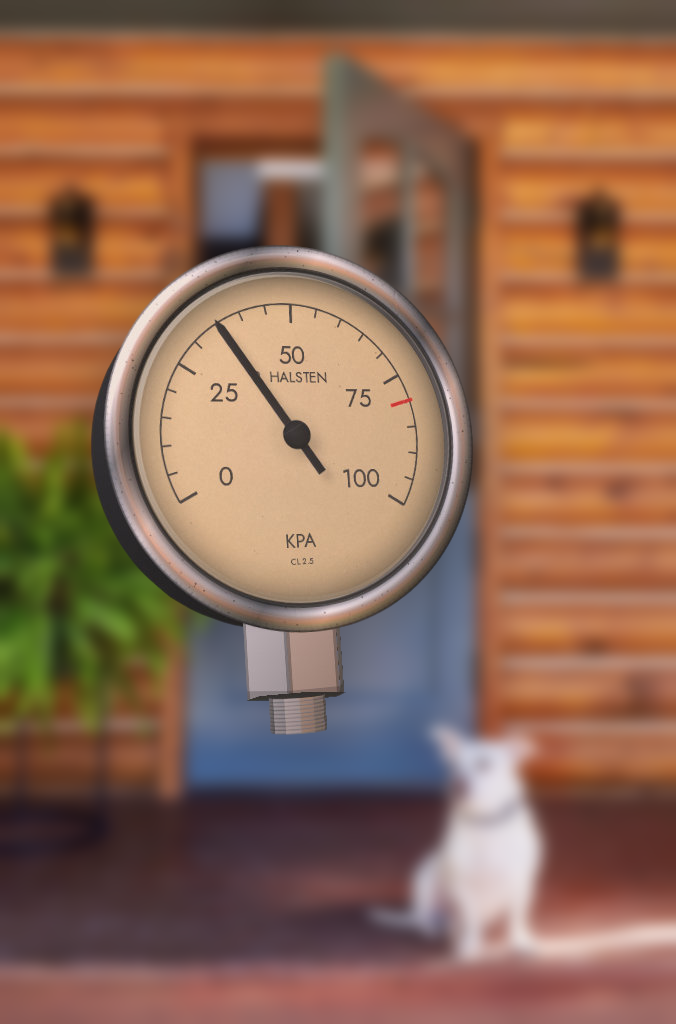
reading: kPa 35
